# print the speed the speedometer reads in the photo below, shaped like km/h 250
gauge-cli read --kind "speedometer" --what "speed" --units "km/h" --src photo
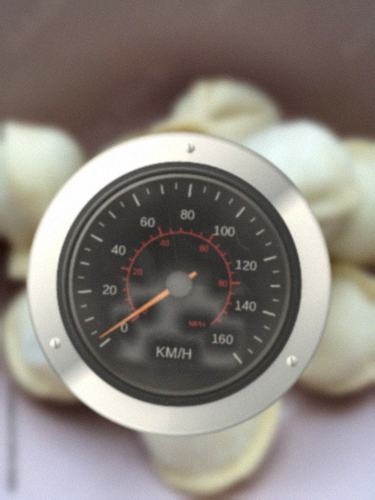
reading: km/h 2.5
